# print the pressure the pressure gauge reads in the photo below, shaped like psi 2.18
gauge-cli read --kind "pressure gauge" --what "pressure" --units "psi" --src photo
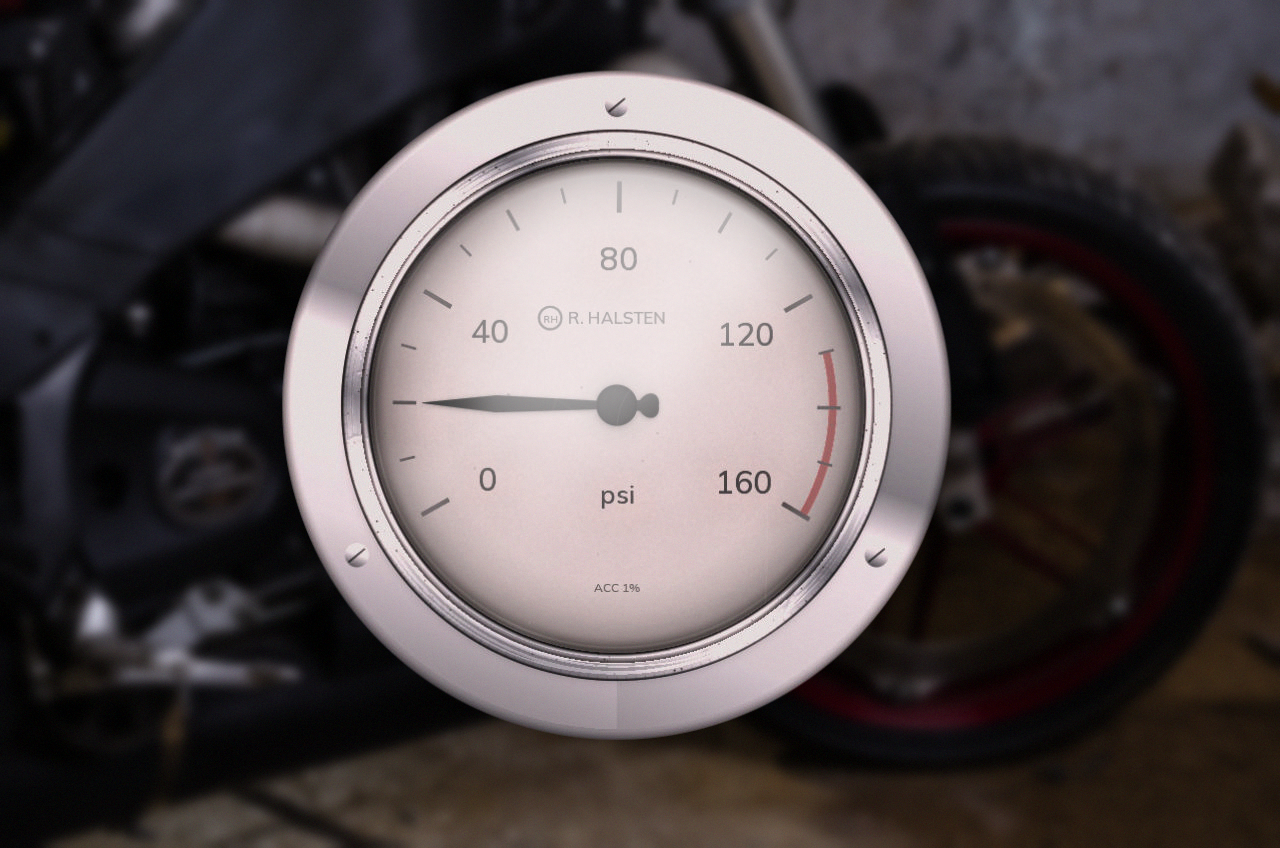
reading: psi 20
